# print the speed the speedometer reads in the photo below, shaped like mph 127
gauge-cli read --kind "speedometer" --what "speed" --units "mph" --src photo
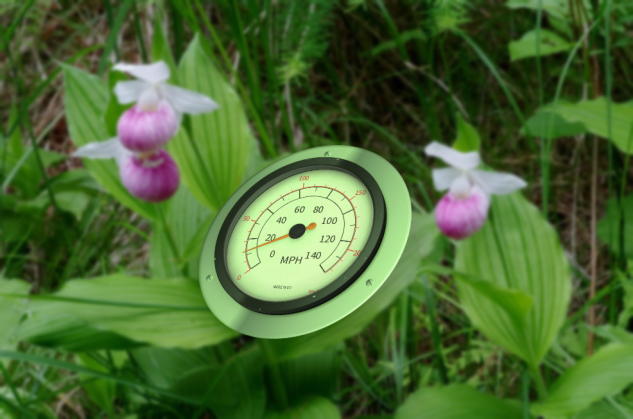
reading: mph 10
